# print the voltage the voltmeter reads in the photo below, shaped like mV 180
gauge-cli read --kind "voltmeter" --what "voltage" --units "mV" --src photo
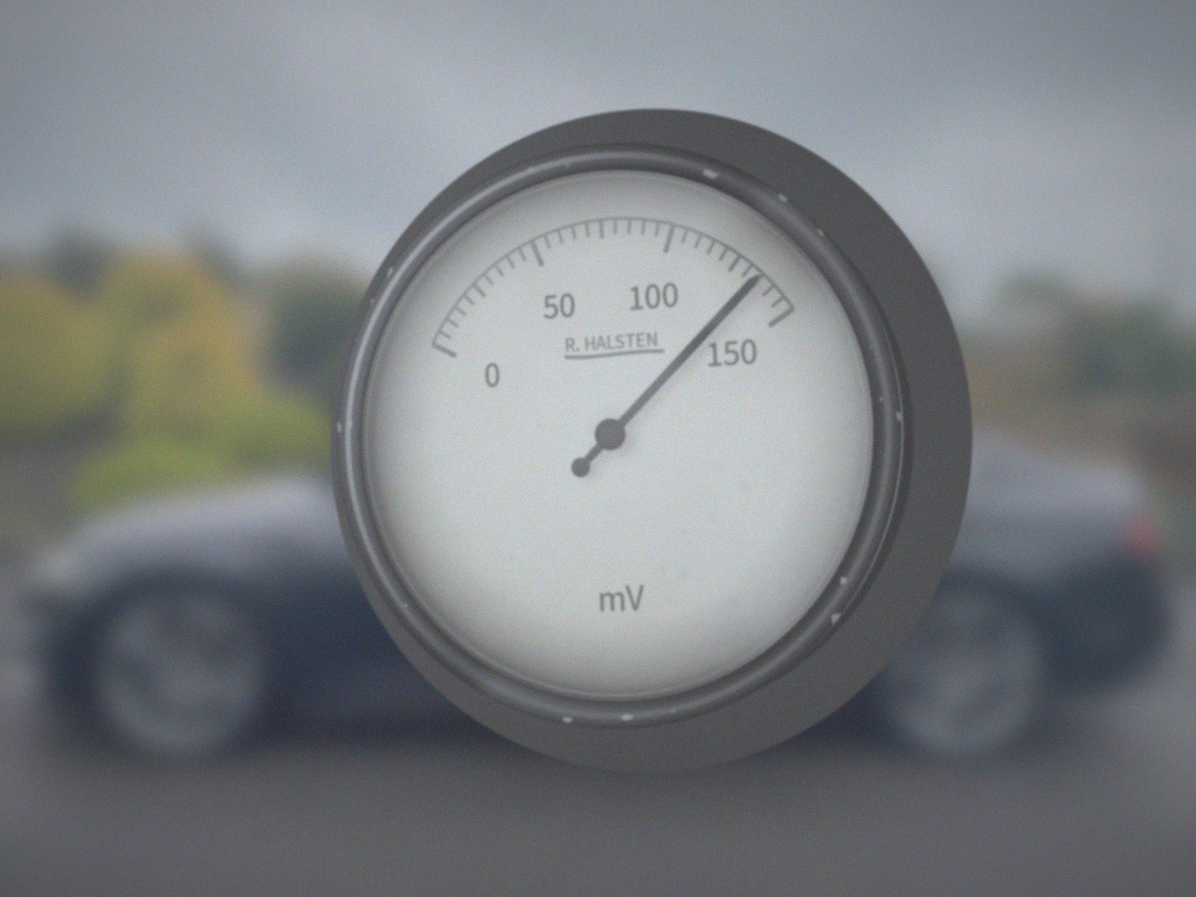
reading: mV 135
